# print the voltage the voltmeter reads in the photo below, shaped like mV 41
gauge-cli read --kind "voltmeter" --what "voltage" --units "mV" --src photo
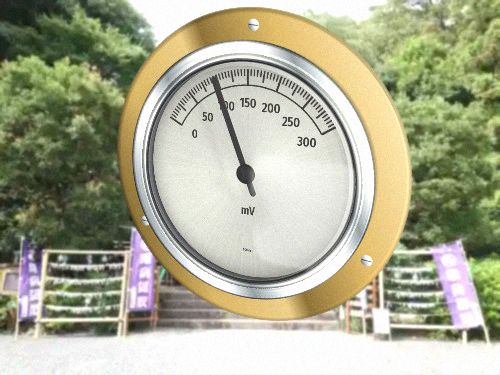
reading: mV 100
